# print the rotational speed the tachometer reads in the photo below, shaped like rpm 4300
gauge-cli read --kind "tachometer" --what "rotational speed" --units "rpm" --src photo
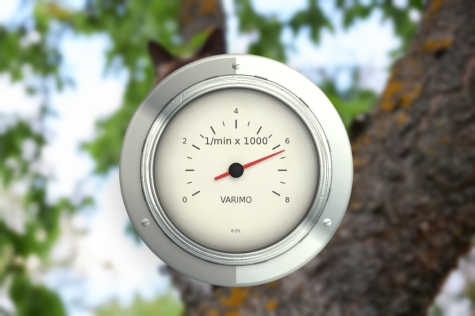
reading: rpm 6250
